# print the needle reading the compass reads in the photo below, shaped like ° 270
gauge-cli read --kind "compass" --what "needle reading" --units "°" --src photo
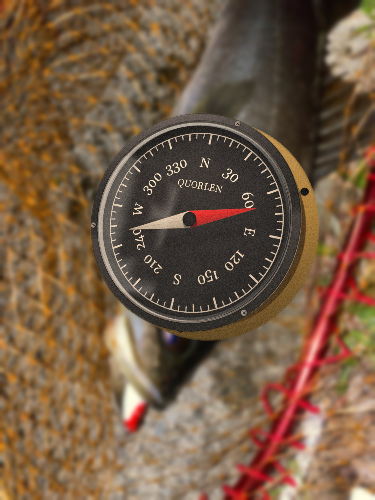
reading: ° 70
